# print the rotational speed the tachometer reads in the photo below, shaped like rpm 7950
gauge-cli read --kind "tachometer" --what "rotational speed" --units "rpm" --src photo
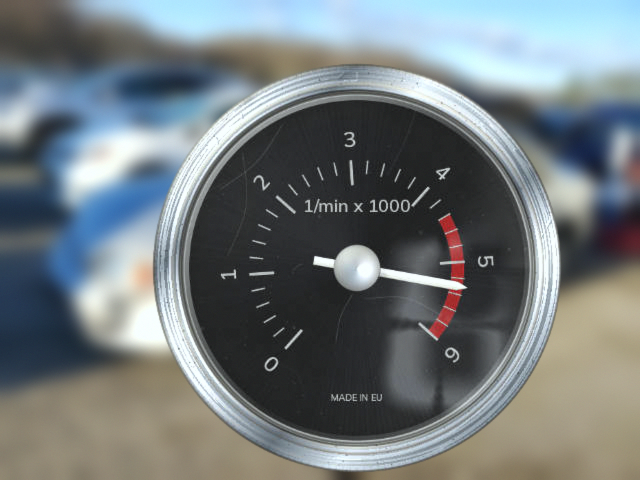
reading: rpm 5300
